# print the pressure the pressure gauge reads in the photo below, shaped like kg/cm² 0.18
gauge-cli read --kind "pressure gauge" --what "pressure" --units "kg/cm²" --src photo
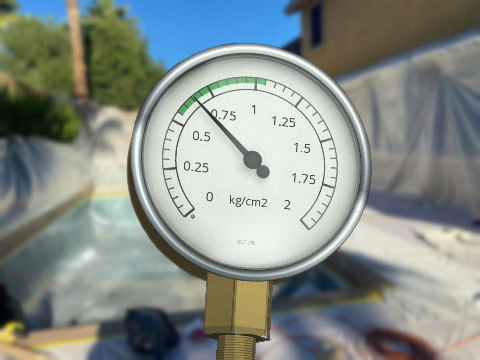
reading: kg/cm² 0.65
